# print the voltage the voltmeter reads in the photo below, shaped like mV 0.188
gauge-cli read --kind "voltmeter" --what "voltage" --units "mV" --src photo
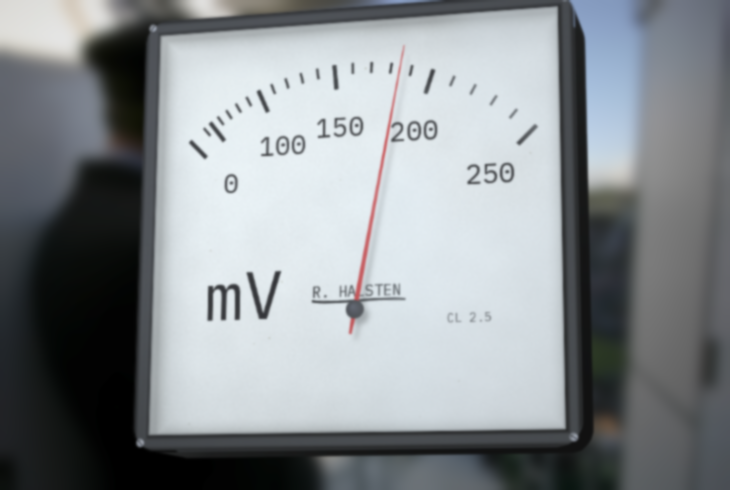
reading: mV 185
